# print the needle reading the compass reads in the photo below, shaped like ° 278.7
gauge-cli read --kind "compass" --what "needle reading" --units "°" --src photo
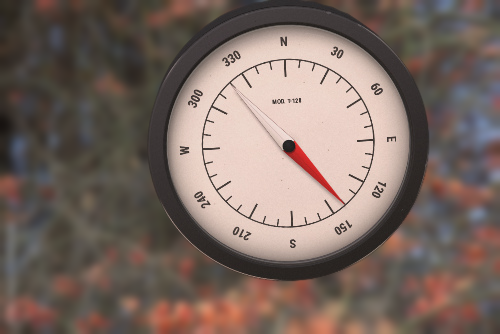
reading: ° 140
